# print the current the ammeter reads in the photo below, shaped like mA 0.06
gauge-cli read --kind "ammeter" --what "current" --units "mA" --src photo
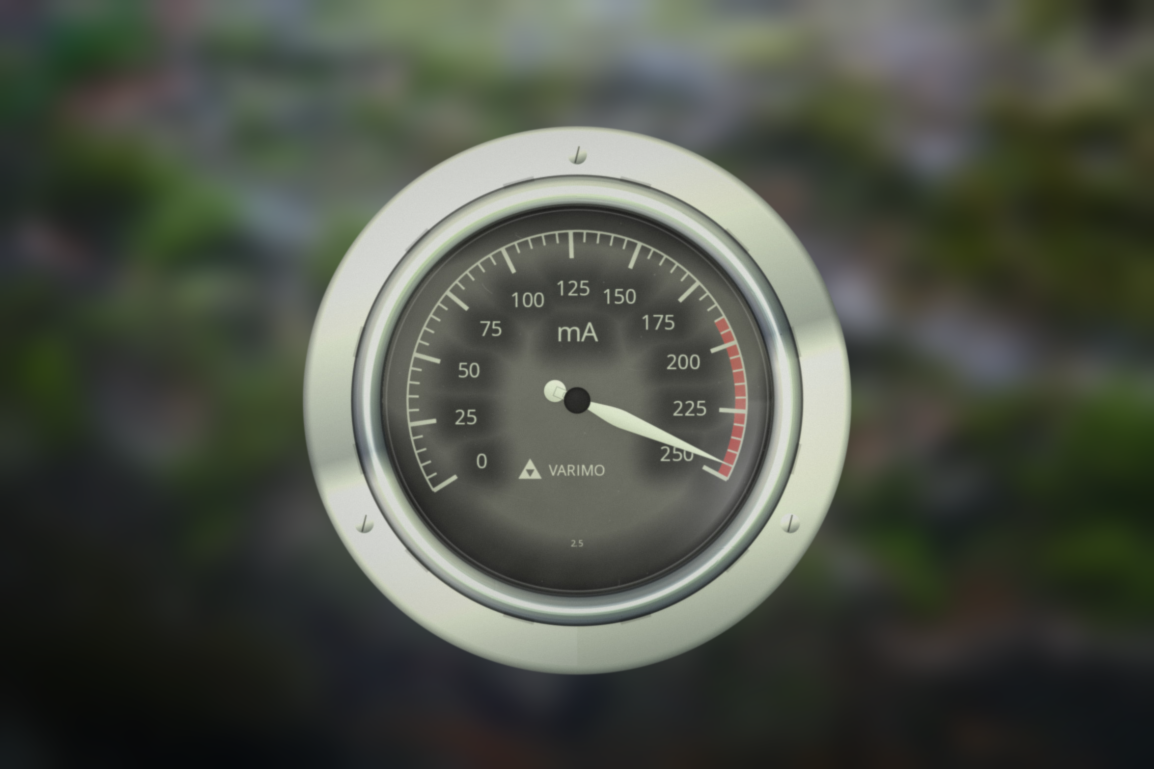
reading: mA 245
